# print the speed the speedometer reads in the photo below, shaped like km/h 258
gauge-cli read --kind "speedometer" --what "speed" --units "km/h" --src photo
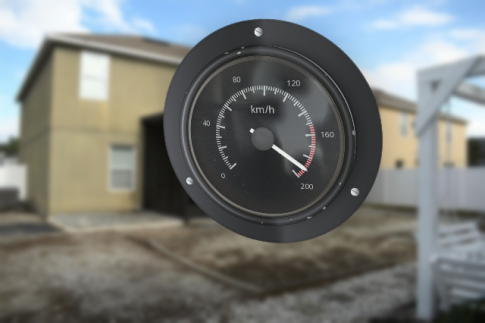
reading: km/h 190
